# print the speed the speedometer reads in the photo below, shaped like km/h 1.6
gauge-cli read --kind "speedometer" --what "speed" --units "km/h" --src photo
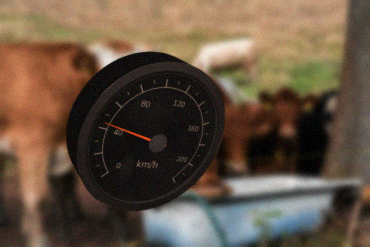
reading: km/h 45
